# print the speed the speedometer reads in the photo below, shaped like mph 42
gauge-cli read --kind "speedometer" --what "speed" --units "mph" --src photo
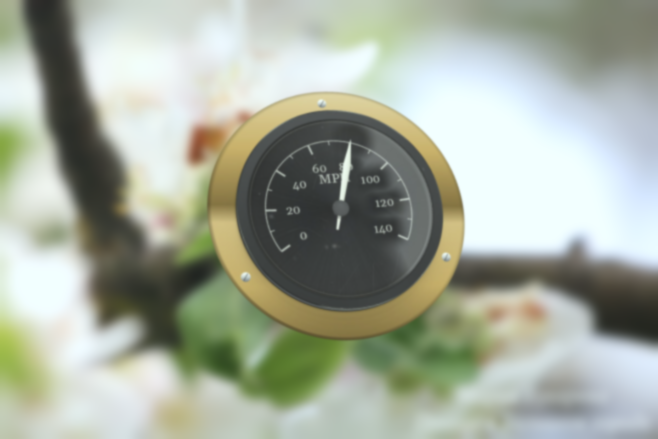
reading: mph 80
